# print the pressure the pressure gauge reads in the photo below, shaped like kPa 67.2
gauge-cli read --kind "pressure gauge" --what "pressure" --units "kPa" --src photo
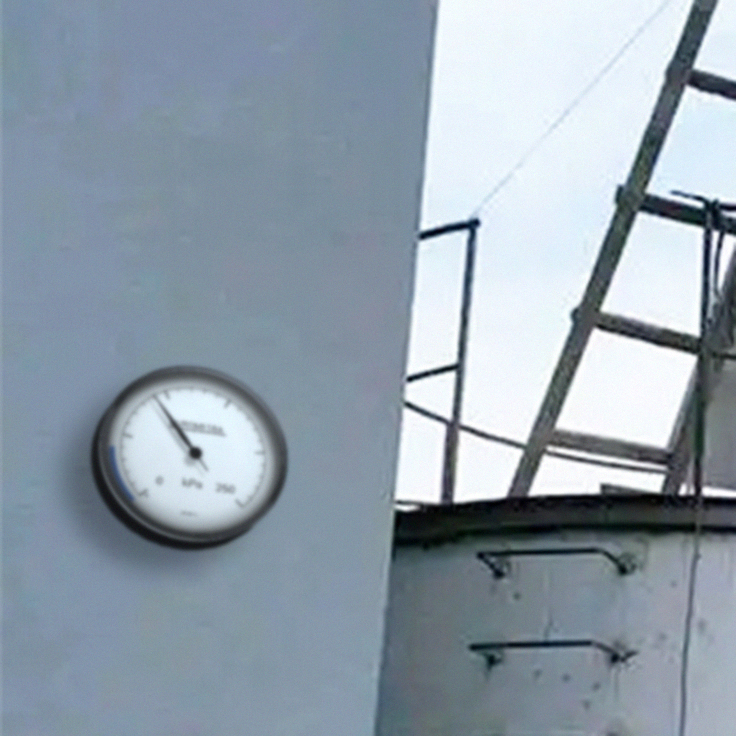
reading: kPa 90
